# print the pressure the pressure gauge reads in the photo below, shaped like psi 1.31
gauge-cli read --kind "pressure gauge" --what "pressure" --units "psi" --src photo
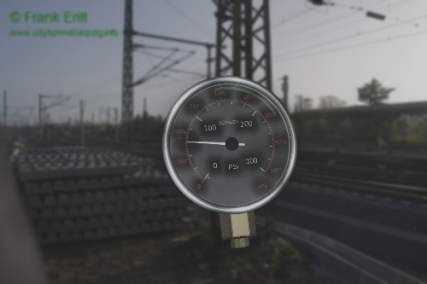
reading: psi 60
